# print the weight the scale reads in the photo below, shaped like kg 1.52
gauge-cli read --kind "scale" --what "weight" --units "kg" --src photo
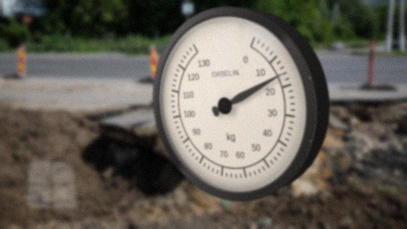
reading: kg 16
